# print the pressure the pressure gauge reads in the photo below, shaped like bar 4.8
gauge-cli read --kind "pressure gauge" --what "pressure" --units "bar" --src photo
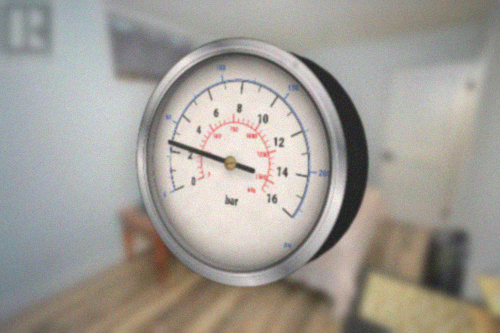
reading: bar 2.5
